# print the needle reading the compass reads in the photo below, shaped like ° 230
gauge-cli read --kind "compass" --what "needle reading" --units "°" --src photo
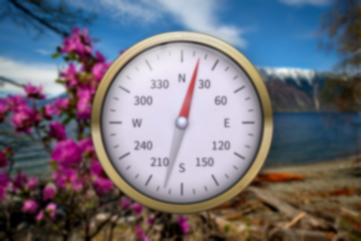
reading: ° 15
